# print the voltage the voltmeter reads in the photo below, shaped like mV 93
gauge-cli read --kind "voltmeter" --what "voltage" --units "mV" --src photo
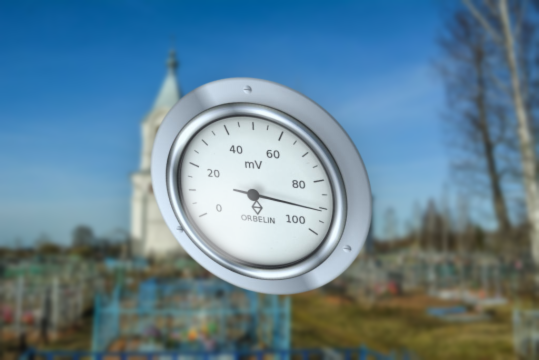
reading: mV 90
